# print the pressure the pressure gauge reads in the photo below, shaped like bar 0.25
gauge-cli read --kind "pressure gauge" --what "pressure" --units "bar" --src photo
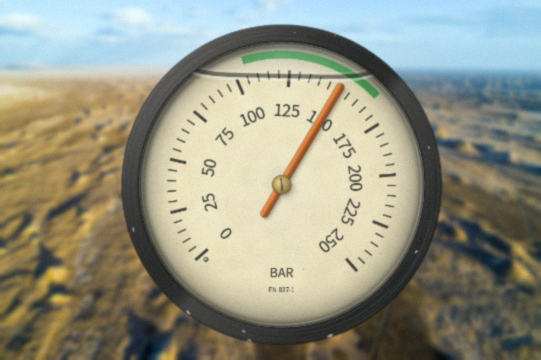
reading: bar 150
